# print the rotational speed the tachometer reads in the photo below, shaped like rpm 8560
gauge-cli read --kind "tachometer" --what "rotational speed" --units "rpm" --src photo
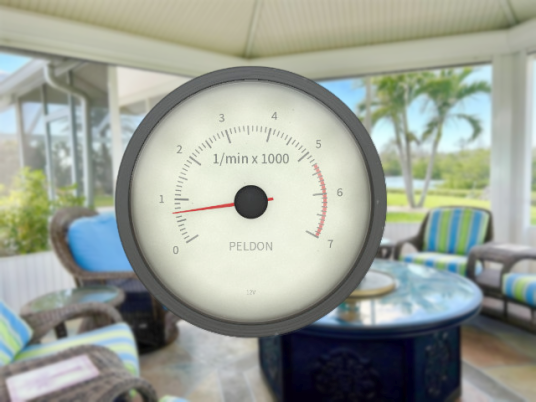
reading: rpm 700
